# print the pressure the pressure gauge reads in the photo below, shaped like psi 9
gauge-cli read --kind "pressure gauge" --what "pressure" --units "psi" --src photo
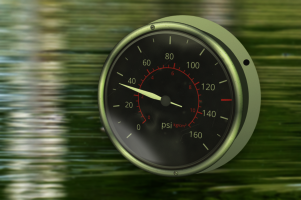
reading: psi 35
